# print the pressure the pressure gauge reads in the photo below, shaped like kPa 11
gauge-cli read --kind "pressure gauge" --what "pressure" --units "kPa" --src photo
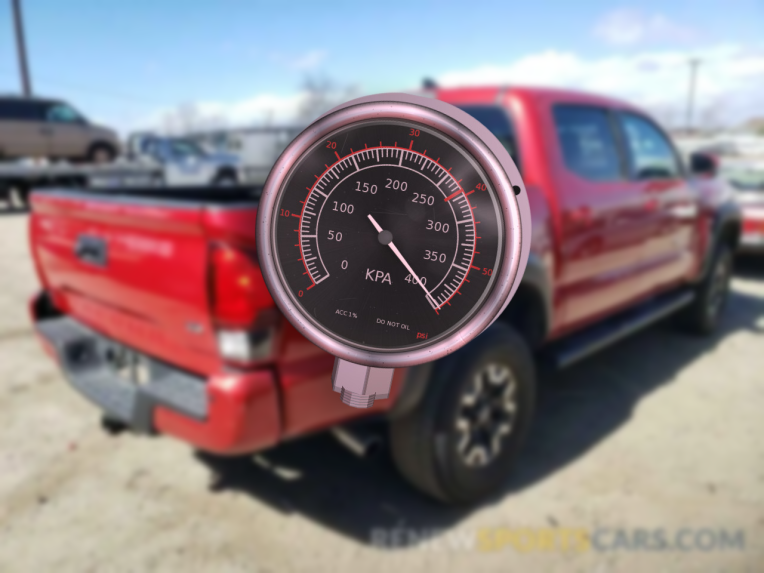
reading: kPa 395
